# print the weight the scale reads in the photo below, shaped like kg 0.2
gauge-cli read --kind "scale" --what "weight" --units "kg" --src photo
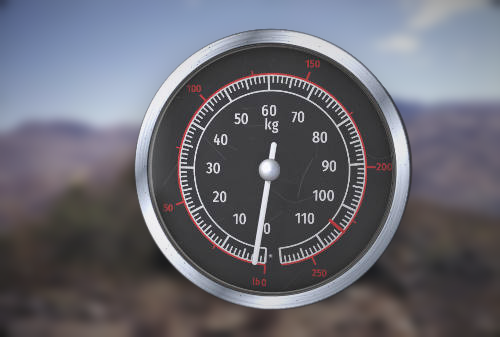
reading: kg 2
